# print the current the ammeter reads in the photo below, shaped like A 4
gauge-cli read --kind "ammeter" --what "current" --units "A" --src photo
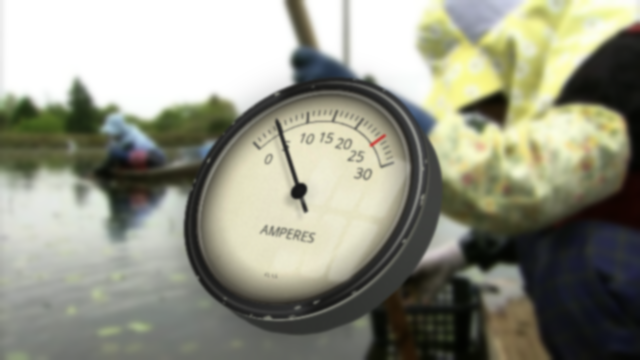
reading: A 5
